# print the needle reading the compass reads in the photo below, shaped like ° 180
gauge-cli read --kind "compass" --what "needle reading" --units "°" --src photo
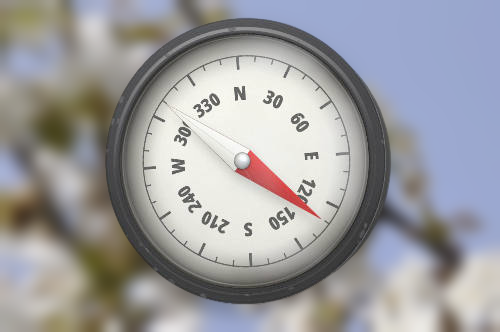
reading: ° 130
